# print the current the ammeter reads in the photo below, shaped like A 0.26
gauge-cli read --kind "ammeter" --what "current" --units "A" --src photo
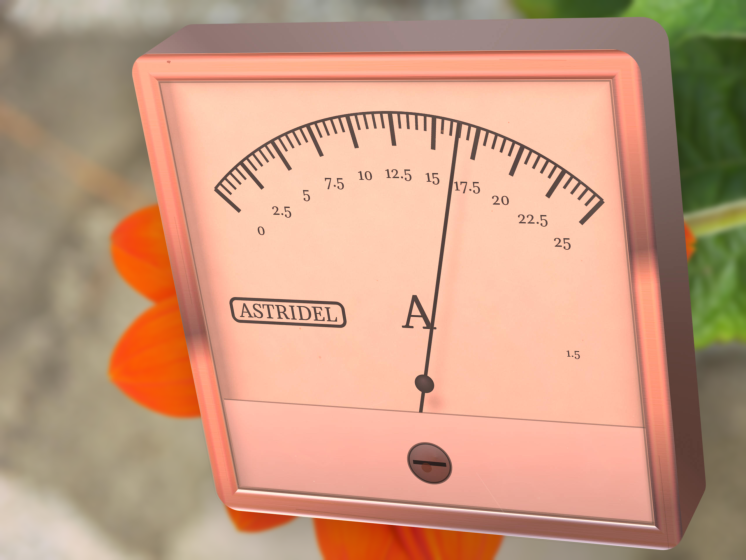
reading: A 16.5
